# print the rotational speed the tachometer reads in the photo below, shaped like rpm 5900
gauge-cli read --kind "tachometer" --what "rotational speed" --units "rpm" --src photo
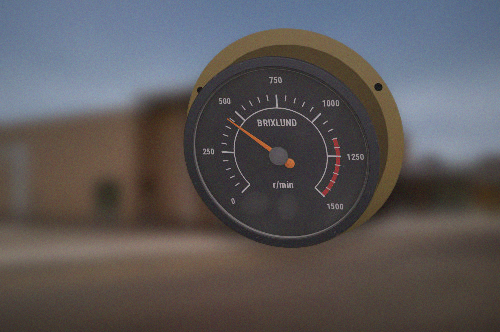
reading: rpm 450
